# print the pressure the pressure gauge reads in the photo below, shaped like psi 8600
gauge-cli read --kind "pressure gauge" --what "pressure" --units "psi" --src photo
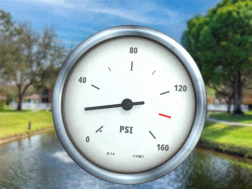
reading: psi 20
